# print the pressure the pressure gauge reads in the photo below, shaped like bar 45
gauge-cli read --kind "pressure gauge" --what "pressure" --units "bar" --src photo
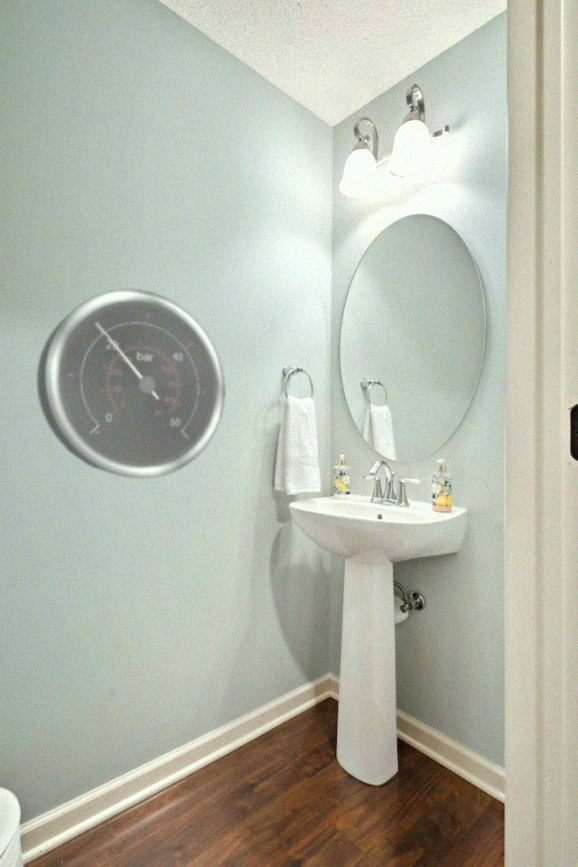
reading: bar 20
